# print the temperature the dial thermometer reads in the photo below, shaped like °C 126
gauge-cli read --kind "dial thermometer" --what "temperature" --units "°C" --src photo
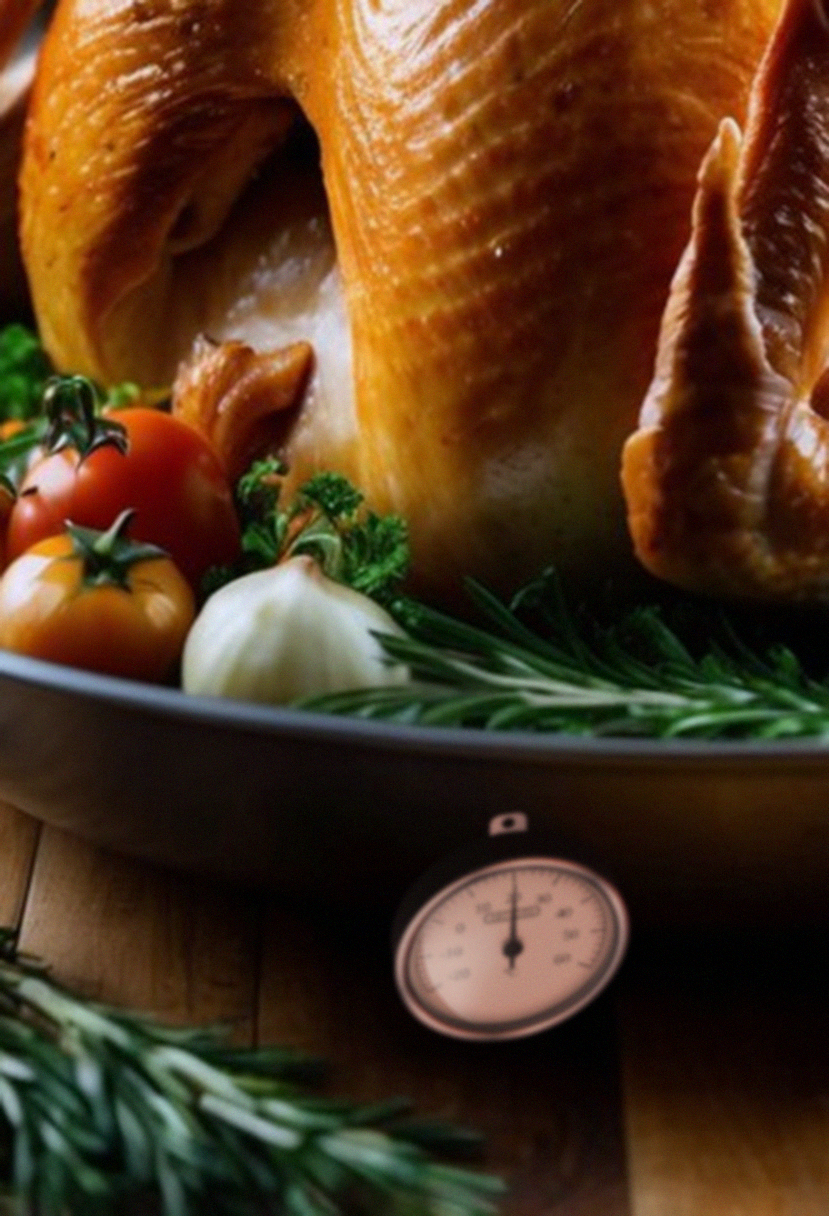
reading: °C 20
